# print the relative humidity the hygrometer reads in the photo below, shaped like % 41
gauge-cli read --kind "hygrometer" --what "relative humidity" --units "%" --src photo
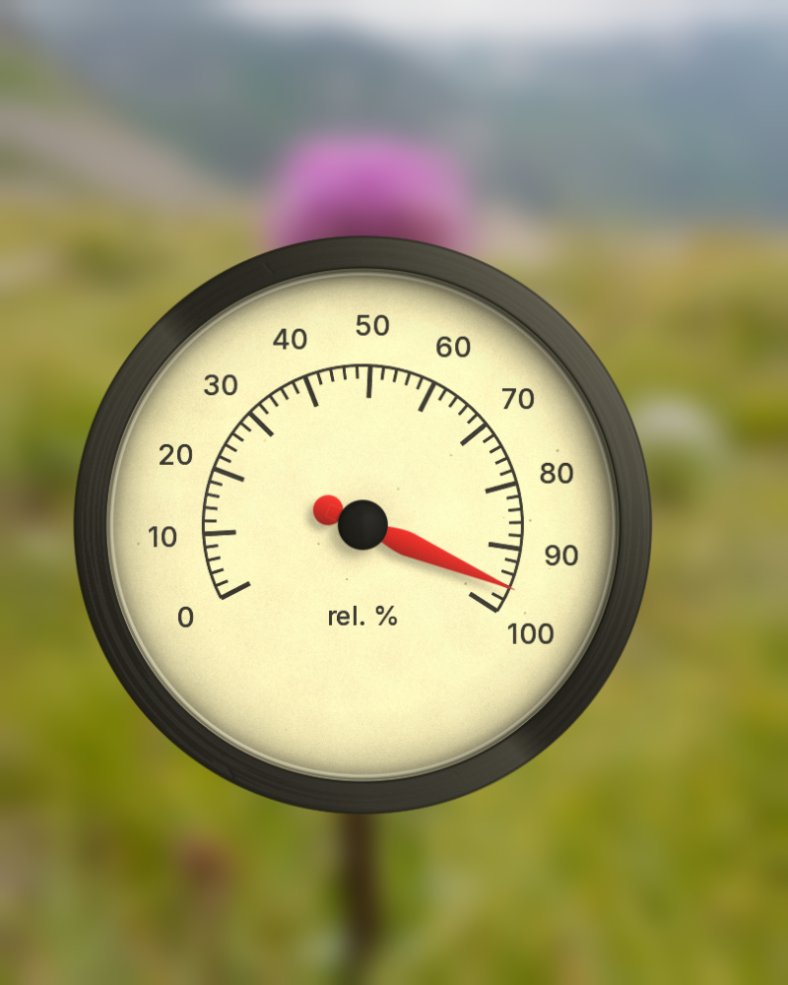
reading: % 96
